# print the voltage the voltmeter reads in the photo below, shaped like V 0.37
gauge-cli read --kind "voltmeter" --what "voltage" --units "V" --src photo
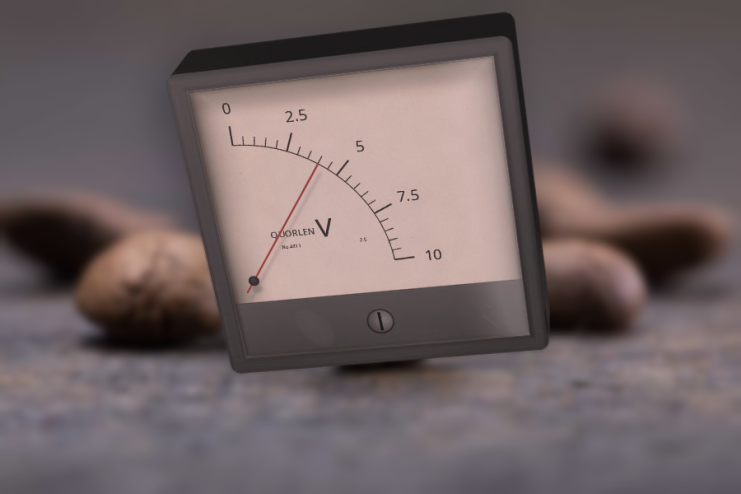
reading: V 4
